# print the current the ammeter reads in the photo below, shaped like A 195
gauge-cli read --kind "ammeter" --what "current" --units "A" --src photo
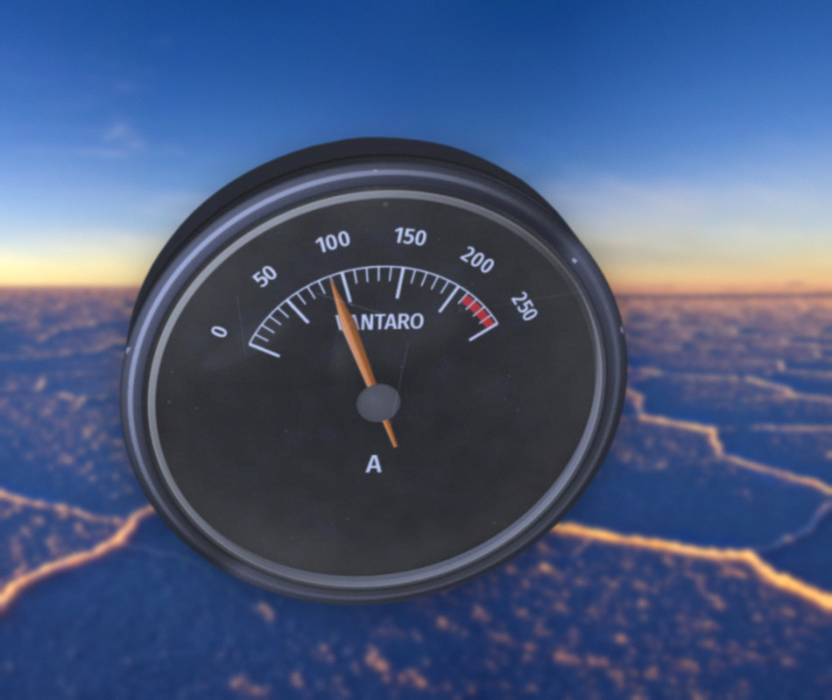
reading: A 90
